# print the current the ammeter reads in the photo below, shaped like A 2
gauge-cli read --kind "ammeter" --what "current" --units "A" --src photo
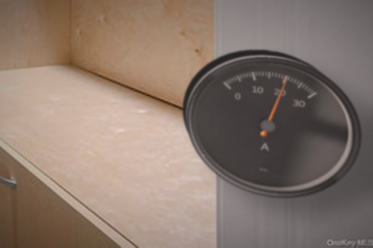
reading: A 20
